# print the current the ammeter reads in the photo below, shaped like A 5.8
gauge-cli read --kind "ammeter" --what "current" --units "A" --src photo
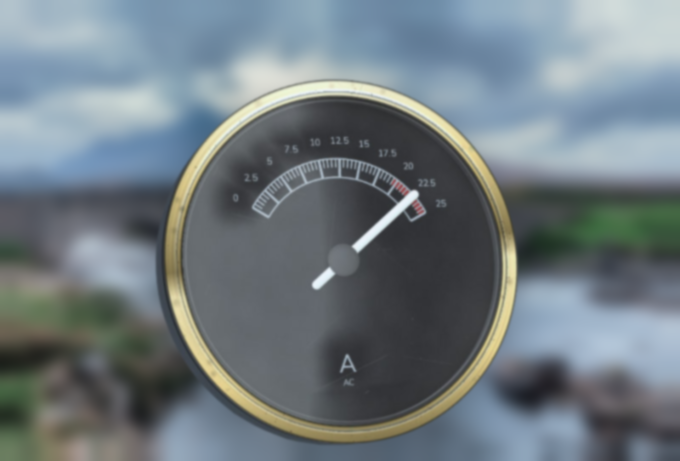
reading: A 22.5
